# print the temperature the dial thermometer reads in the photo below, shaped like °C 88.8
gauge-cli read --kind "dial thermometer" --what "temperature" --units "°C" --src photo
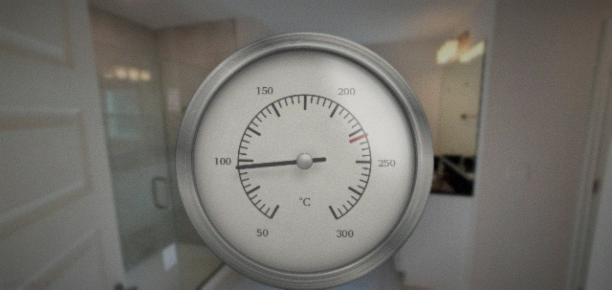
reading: °C 95
